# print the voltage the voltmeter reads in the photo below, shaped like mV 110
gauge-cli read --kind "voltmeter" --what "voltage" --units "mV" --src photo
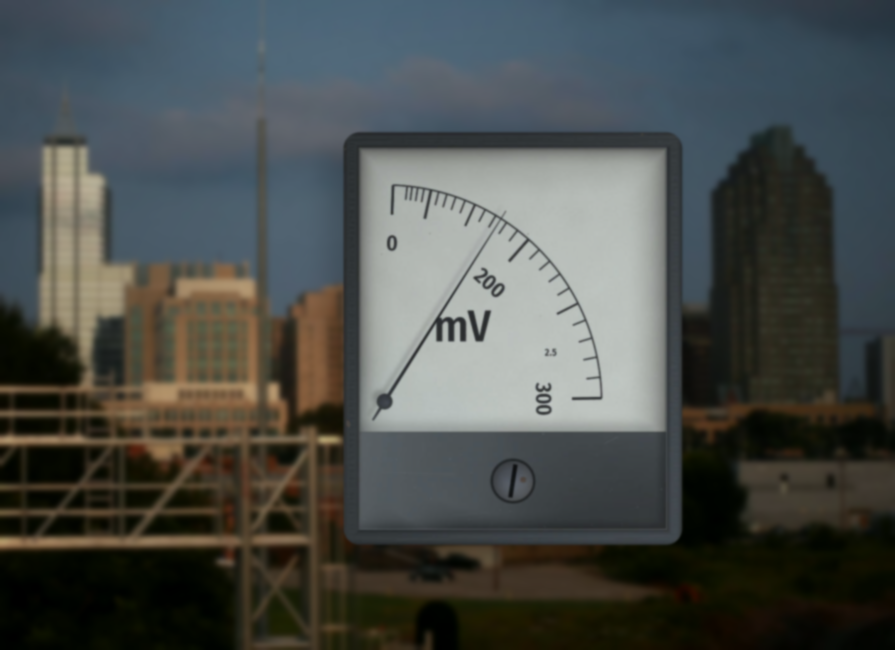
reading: mV 175
